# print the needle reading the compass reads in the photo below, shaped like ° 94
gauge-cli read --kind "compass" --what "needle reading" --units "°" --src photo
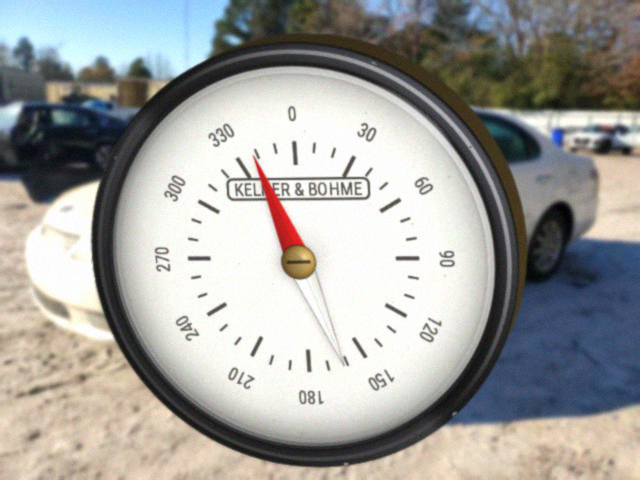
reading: ° 340
